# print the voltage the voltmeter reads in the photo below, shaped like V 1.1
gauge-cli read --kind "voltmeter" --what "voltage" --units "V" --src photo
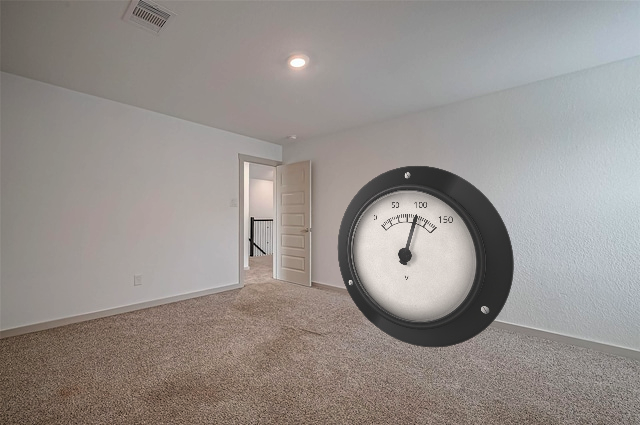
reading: V 100
